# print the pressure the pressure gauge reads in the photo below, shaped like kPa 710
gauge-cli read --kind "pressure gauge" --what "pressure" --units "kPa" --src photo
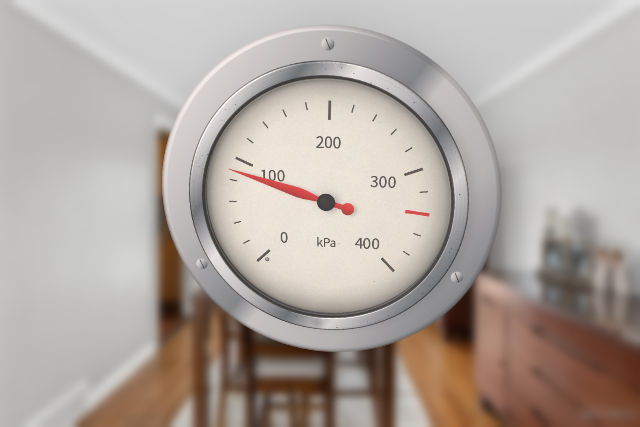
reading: kPa 90
